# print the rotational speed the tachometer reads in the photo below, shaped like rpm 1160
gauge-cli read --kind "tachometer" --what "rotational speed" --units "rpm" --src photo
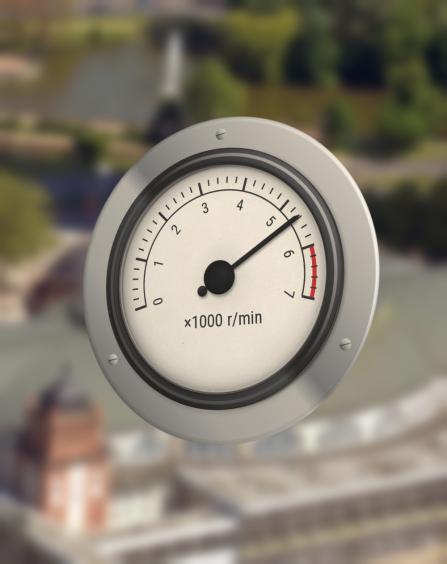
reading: rpm 5400
